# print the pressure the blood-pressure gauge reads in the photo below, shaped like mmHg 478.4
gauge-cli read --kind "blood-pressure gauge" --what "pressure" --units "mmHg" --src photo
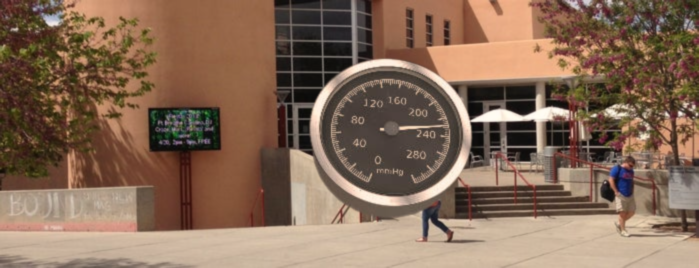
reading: mmHg 230
